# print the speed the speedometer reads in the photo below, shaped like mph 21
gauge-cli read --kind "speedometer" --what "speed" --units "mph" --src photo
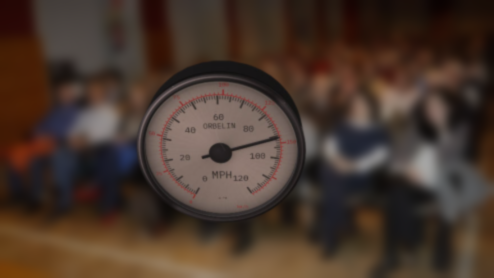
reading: mph 90
